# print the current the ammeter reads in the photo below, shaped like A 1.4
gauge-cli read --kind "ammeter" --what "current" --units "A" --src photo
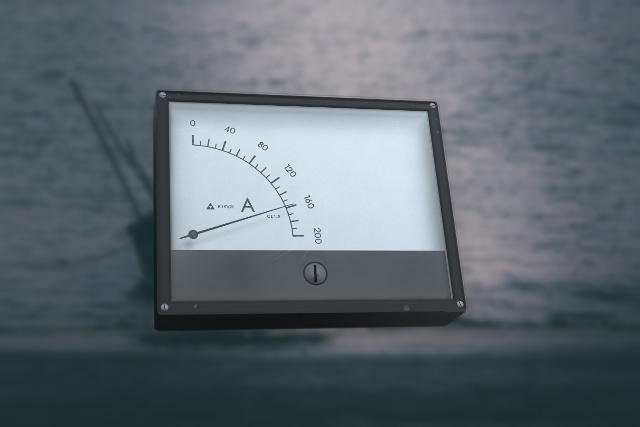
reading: A 160
